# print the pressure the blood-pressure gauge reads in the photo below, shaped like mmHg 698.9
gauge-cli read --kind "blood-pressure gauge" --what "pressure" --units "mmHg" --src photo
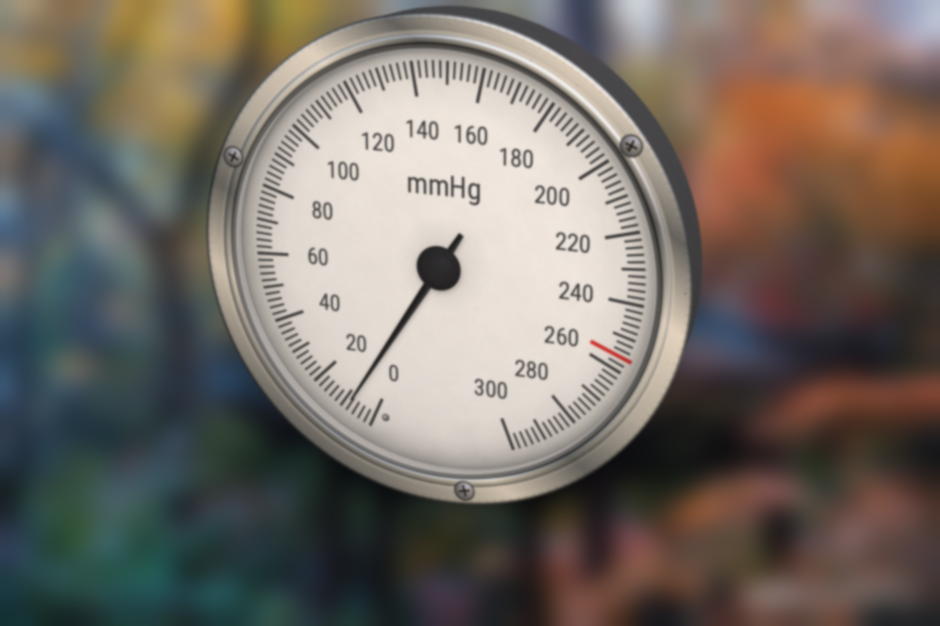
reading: mmHg 8
